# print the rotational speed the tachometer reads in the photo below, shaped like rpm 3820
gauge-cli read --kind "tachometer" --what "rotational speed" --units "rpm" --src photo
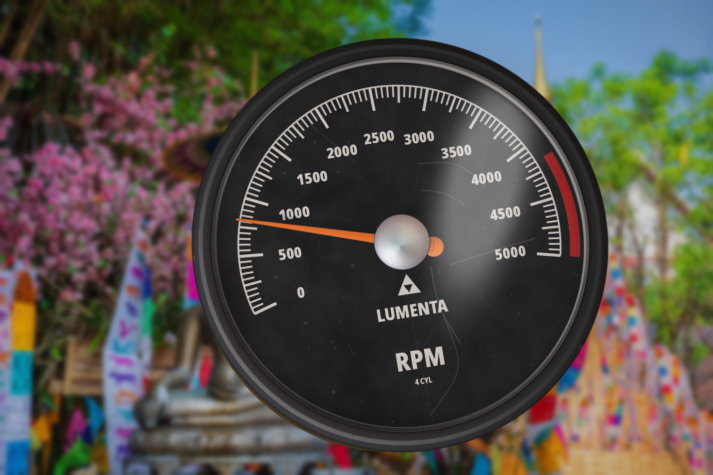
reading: rpm 800
